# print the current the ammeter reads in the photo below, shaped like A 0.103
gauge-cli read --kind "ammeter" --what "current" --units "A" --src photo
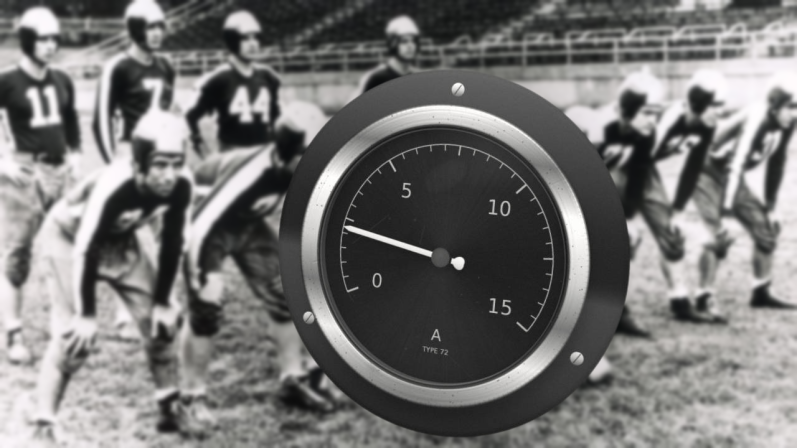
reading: A 2.25
